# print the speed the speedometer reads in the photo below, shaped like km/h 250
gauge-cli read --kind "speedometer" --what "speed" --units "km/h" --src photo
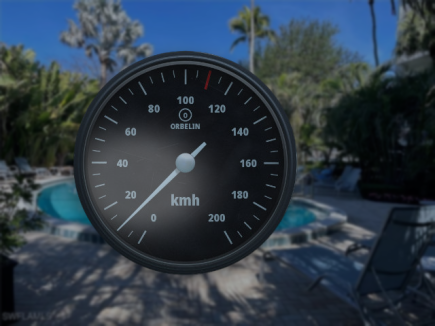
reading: km/h 10
